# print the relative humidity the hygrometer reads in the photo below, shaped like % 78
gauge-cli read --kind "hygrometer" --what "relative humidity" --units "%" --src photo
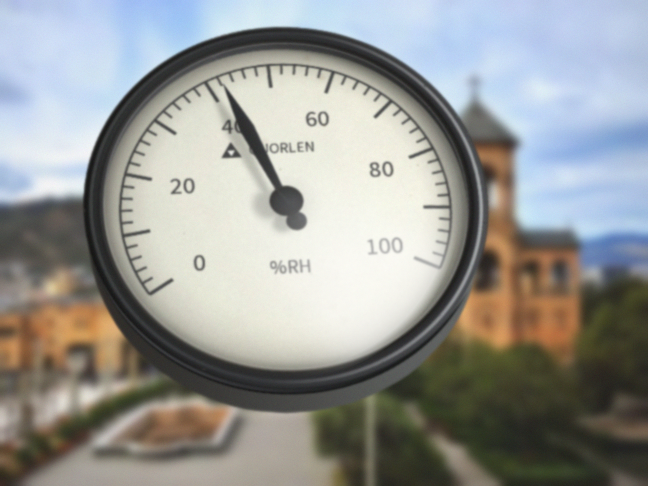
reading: % 42
